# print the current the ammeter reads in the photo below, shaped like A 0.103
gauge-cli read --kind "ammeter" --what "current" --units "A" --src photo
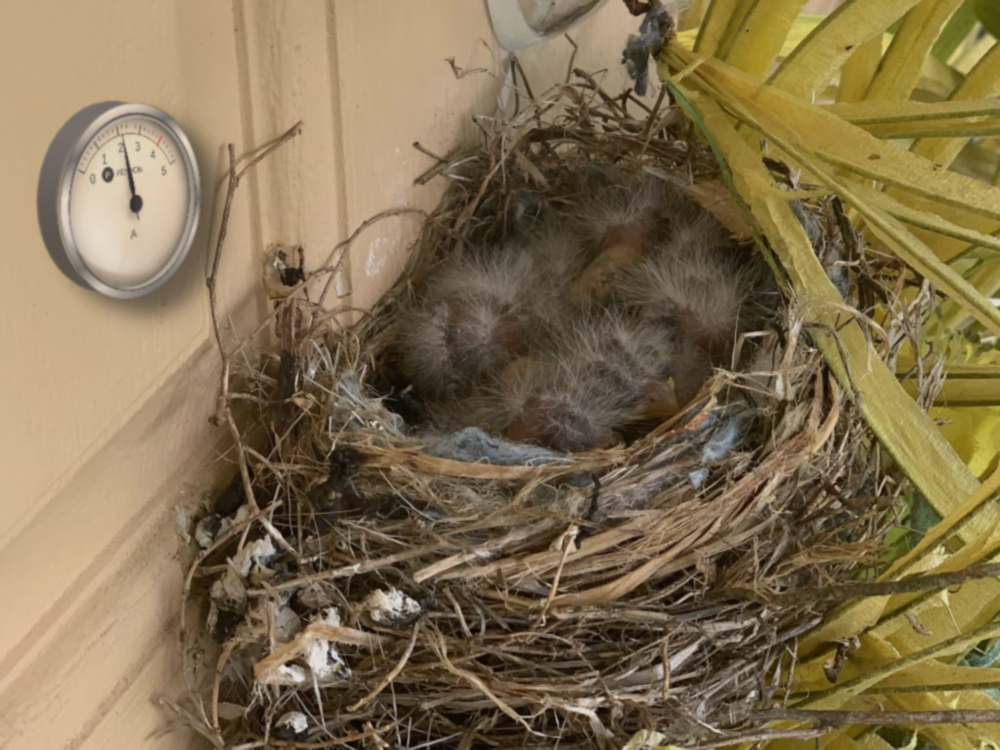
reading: A 2
